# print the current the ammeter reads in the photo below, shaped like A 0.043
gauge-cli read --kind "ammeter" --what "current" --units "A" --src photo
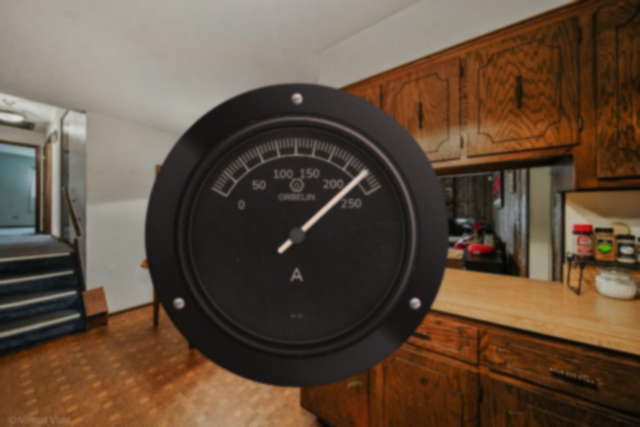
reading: A 225
